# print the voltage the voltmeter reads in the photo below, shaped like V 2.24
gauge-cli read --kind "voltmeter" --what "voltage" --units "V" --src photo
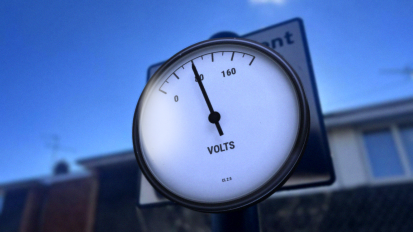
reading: V 80
